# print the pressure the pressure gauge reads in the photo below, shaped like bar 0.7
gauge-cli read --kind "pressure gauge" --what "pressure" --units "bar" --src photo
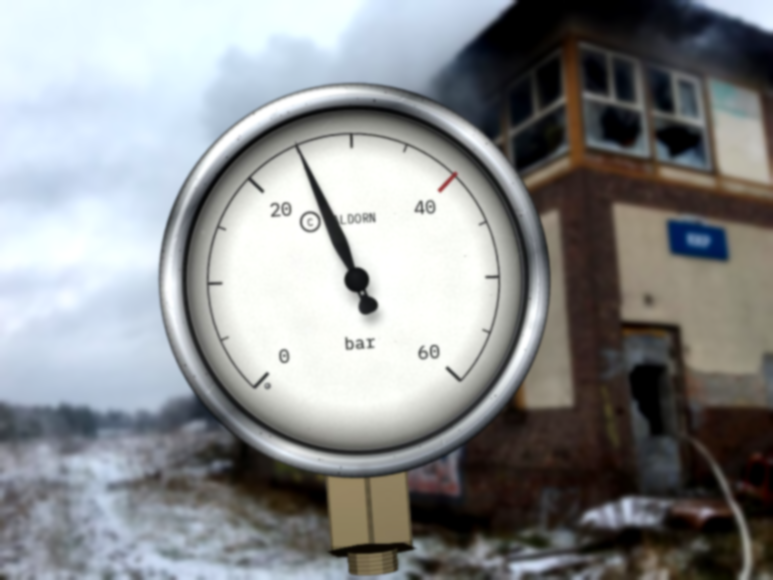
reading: bar 25
